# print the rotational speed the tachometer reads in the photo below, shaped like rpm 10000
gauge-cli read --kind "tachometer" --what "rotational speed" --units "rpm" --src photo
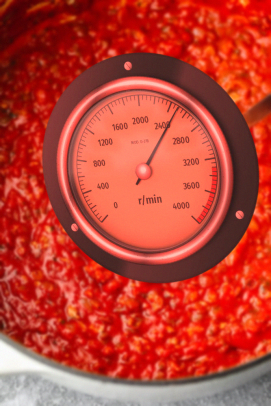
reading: rpm 2500
